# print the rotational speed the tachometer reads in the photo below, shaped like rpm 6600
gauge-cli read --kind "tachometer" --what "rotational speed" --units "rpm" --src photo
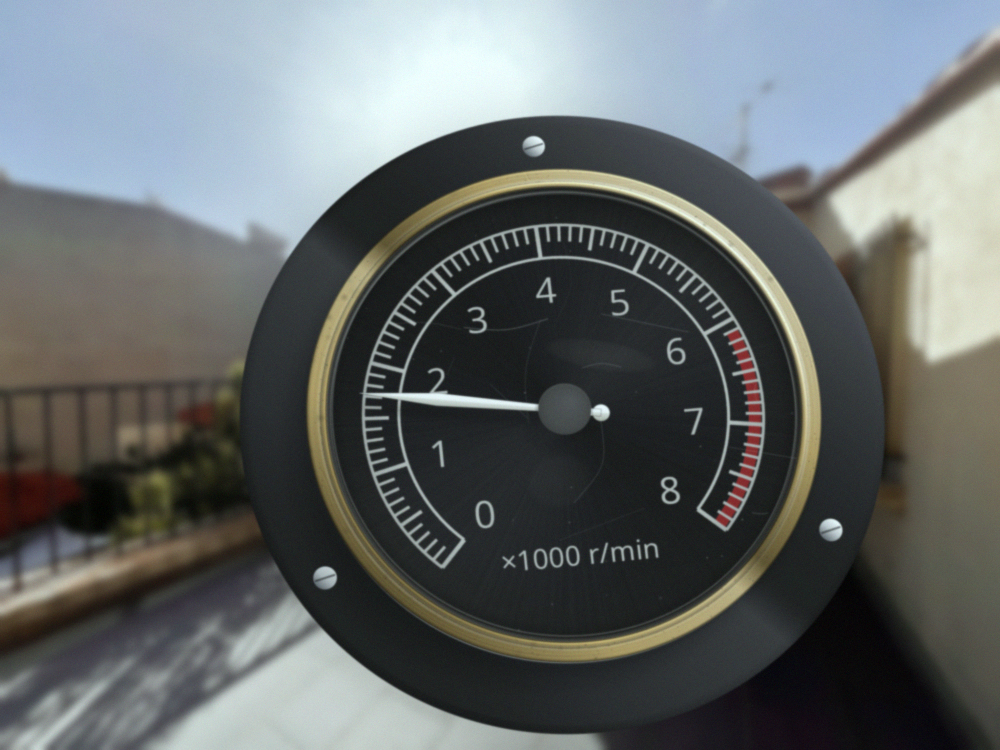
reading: rpm 1700
